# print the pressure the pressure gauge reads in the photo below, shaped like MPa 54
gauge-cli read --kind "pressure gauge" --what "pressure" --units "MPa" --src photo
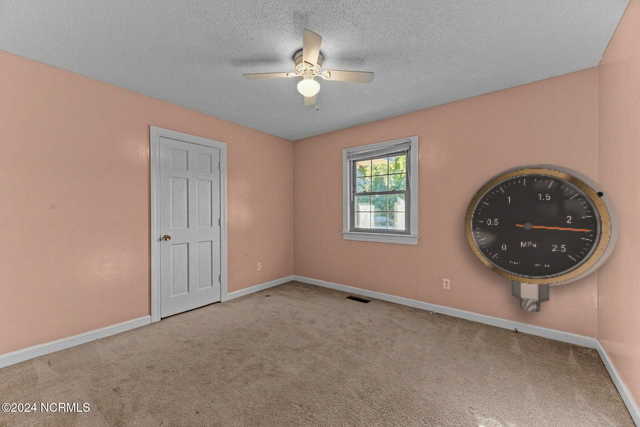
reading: MPa 2.15
